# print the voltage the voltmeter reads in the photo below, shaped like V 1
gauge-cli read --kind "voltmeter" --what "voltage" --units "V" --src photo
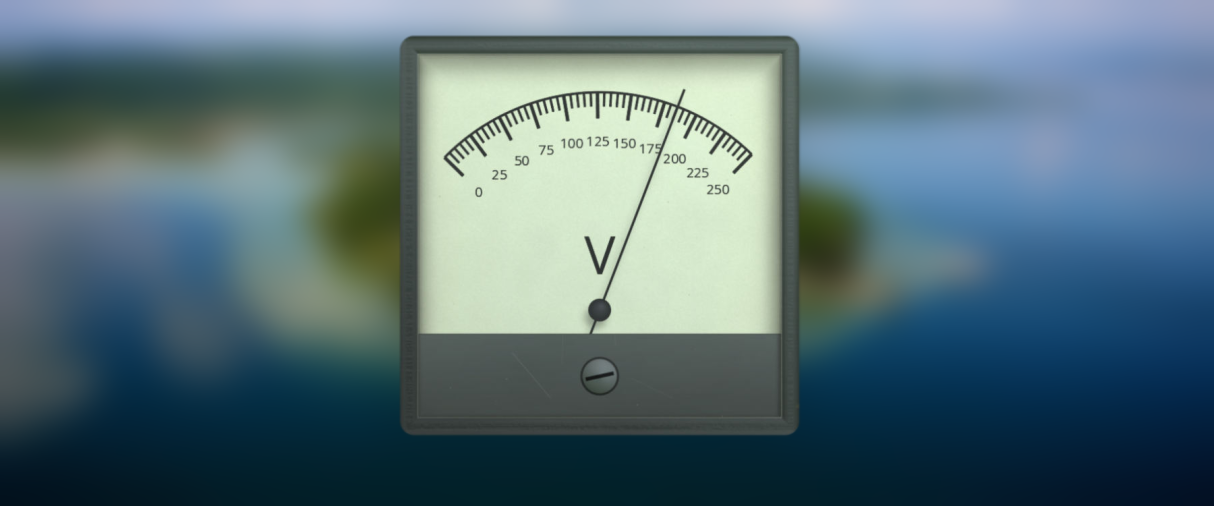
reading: V 185
